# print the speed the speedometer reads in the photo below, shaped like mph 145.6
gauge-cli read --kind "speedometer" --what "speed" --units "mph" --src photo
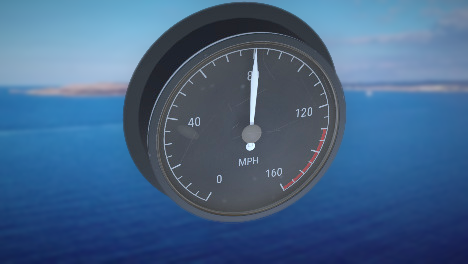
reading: mph 80
